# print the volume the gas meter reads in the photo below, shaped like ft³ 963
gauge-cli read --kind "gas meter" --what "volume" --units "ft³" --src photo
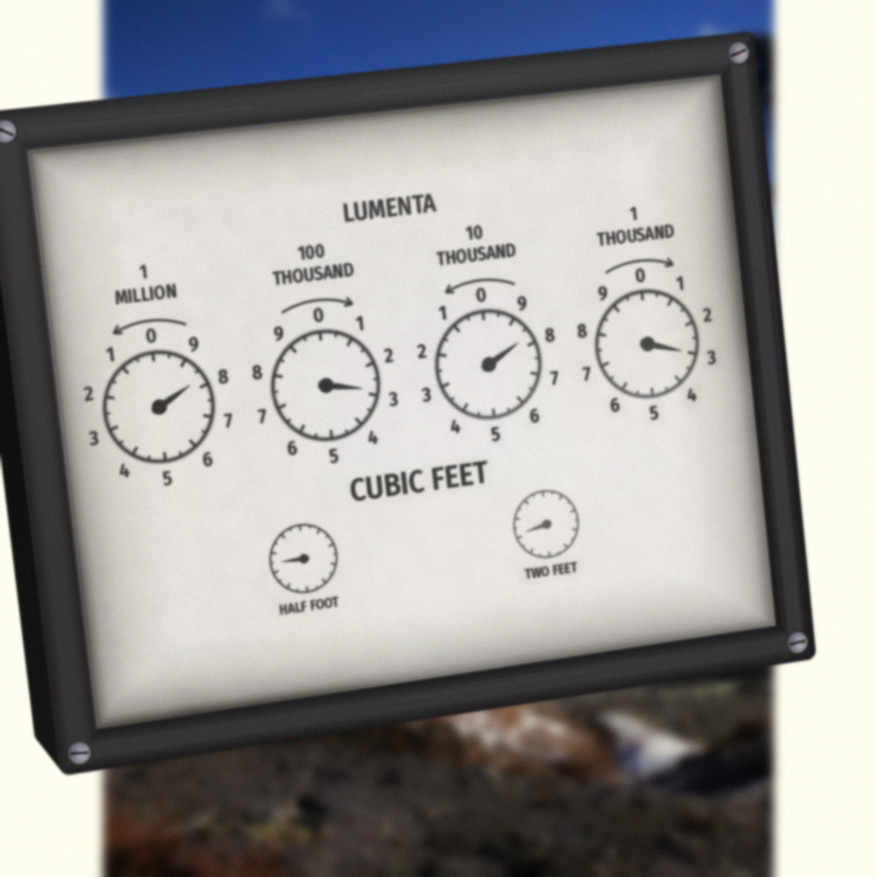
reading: ft³ 828300
